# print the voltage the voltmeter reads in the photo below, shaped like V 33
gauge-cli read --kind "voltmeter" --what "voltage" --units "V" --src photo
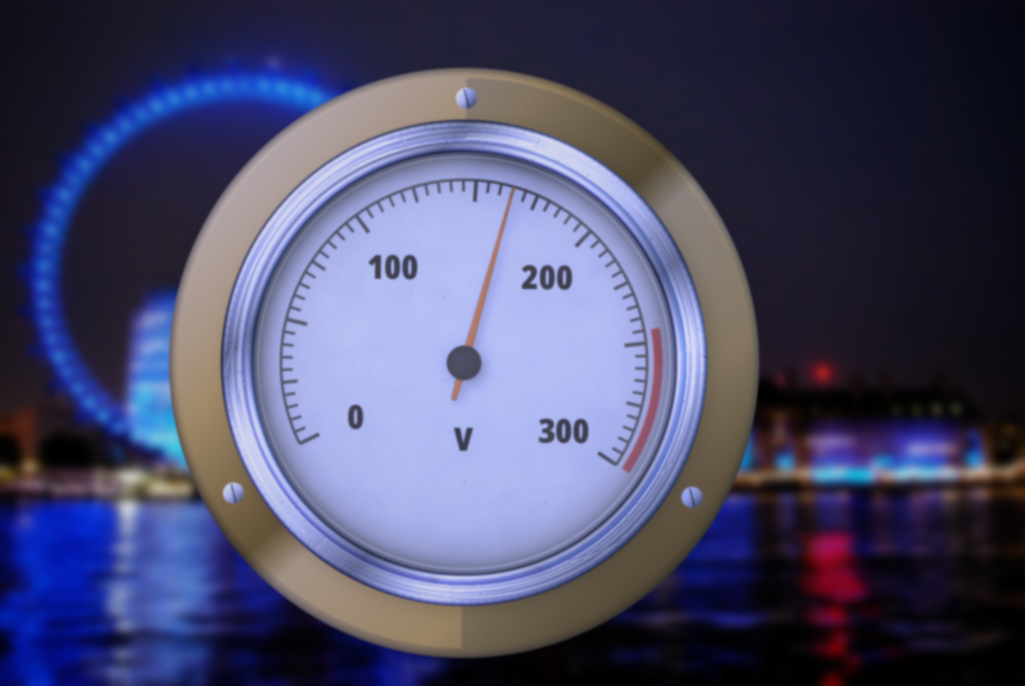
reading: V 165
